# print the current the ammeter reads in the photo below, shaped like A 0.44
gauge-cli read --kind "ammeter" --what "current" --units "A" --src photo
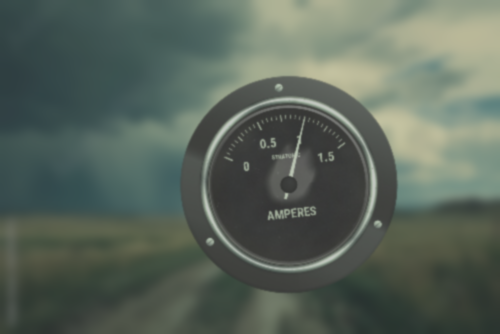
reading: A 1
